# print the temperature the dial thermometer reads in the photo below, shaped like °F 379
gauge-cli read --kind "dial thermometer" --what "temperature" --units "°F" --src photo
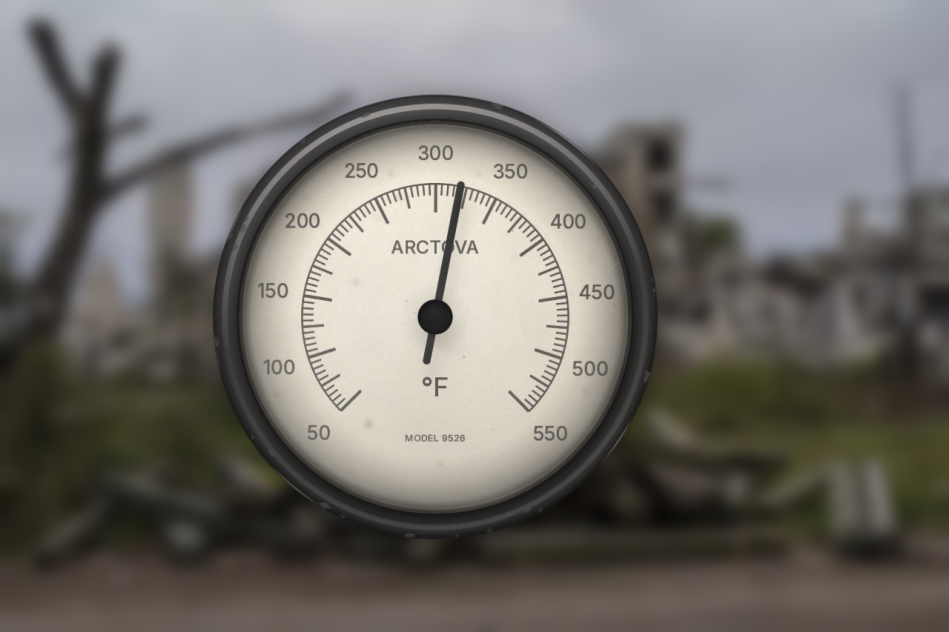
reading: °F 320
